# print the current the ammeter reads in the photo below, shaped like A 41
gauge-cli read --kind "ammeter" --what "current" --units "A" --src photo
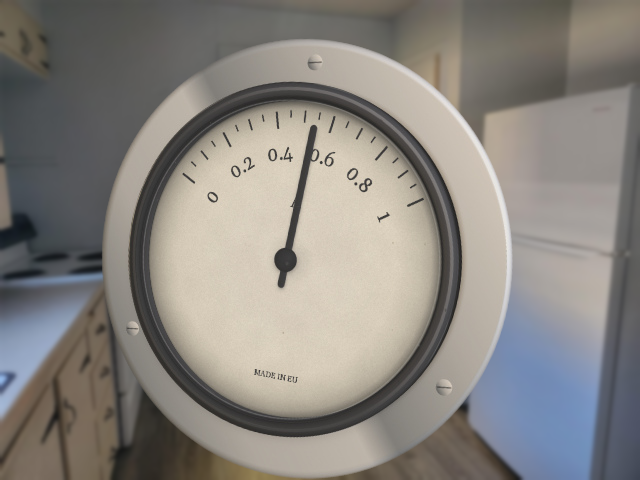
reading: A 0.55
